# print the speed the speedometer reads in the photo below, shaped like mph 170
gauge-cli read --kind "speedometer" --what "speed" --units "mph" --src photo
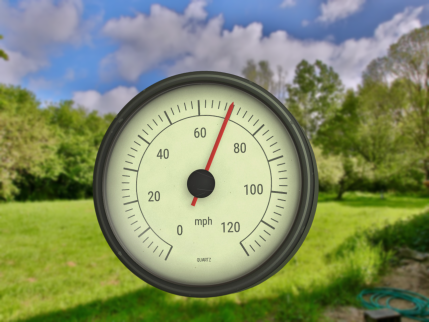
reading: mph 70
